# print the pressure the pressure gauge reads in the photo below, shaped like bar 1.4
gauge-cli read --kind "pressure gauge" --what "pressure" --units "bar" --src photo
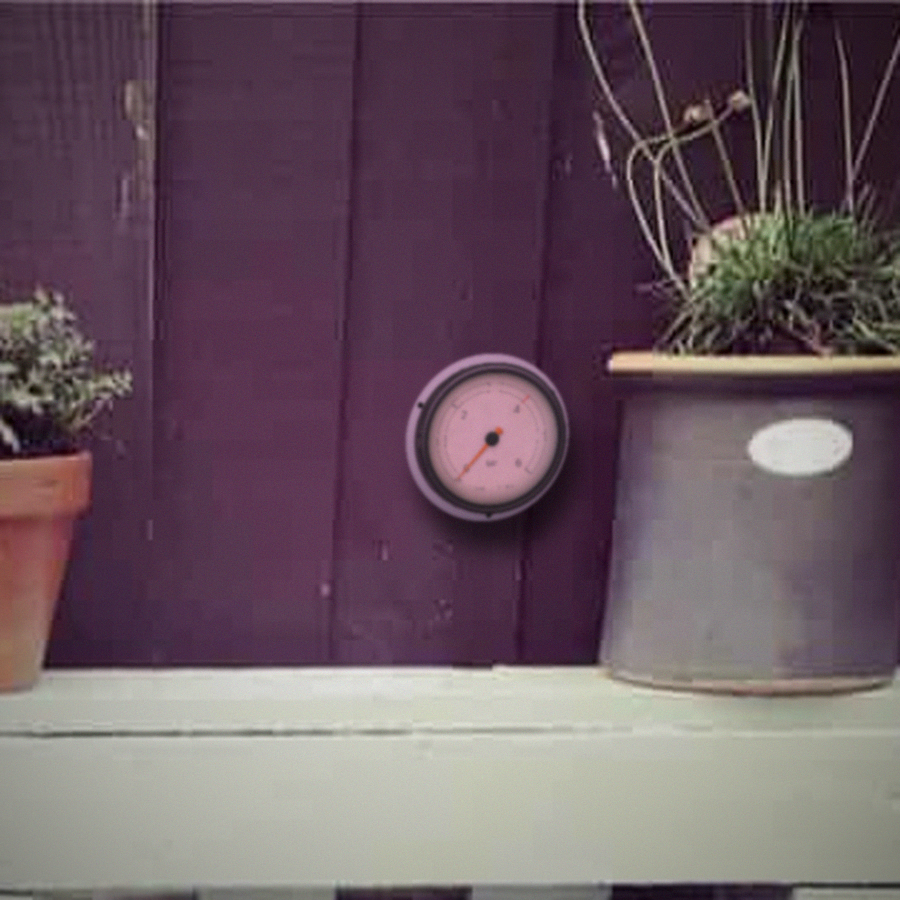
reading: bar 0
